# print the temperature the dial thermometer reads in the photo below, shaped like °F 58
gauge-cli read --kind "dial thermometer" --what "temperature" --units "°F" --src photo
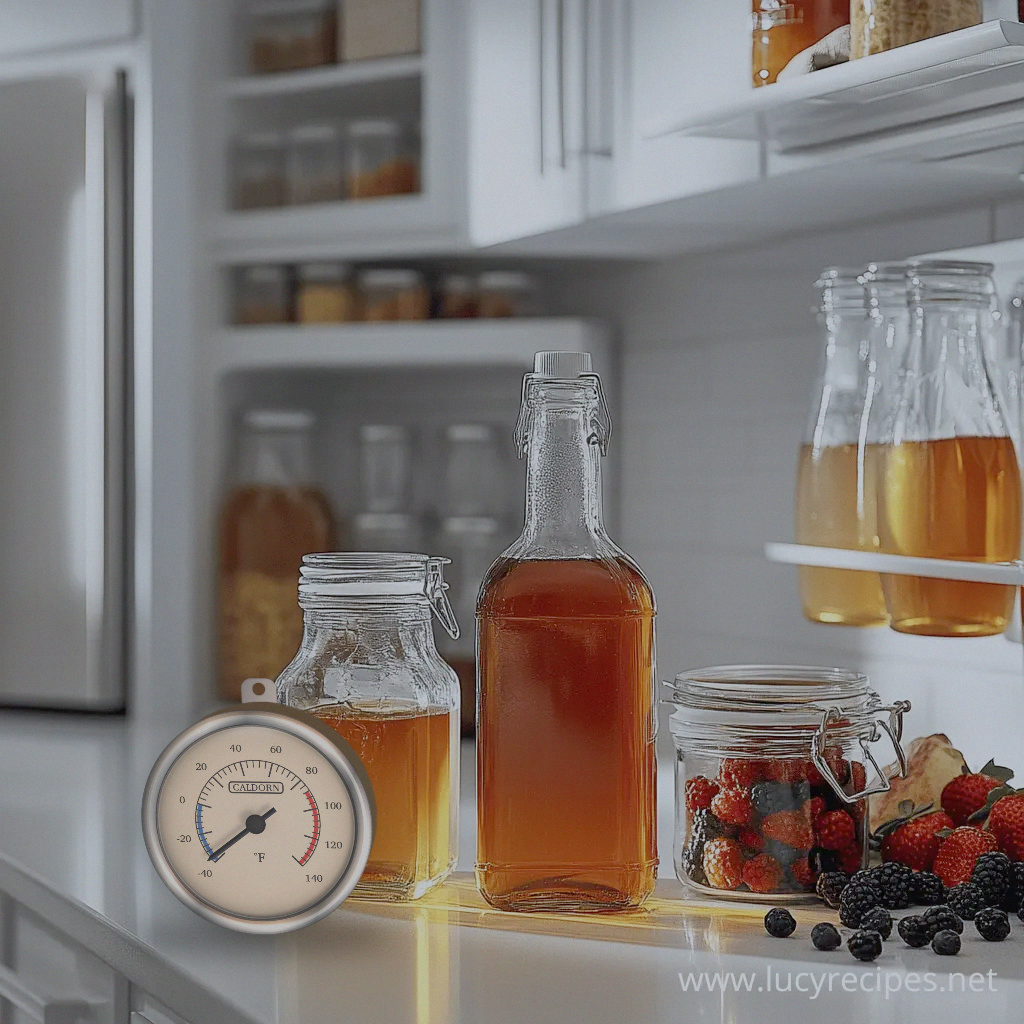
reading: °F -36
